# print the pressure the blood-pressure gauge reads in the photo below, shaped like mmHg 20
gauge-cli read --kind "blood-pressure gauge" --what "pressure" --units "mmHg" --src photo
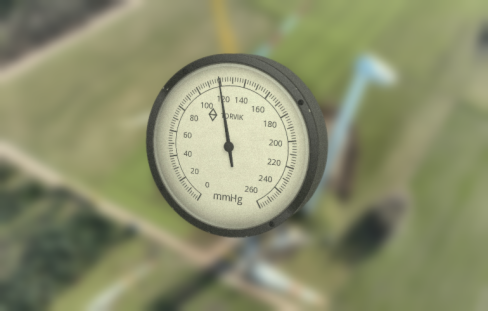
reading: mmHg 120
